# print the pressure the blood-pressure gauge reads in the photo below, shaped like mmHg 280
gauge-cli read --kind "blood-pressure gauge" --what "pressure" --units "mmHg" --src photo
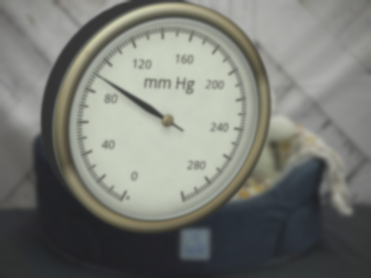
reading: mmHg 90
